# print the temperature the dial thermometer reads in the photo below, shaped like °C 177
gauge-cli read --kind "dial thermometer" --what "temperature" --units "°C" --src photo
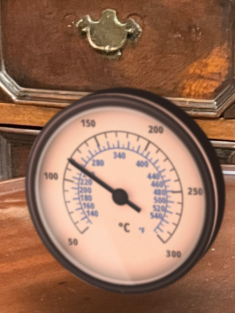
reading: °C 120
